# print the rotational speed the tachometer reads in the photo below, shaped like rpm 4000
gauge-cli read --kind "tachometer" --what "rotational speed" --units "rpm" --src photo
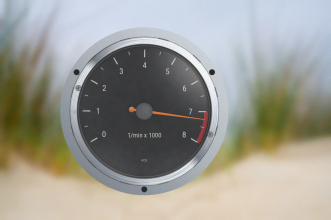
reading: rpm 7250
